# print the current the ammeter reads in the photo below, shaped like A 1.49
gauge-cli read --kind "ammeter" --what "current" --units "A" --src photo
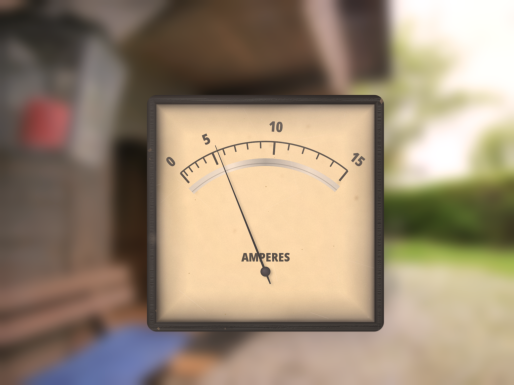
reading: A 5.5
